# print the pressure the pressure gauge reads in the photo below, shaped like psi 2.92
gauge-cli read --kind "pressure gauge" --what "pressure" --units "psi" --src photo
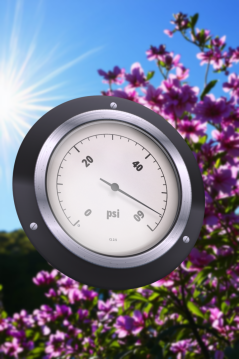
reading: psi 56
